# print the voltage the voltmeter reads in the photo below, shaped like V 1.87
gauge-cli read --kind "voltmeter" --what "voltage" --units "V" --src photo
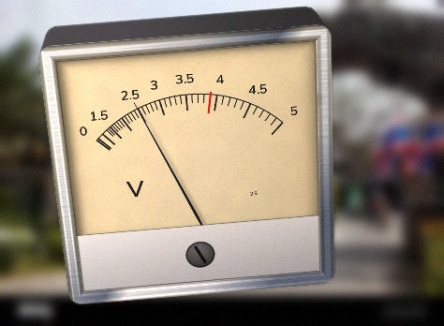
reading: V 2.5
